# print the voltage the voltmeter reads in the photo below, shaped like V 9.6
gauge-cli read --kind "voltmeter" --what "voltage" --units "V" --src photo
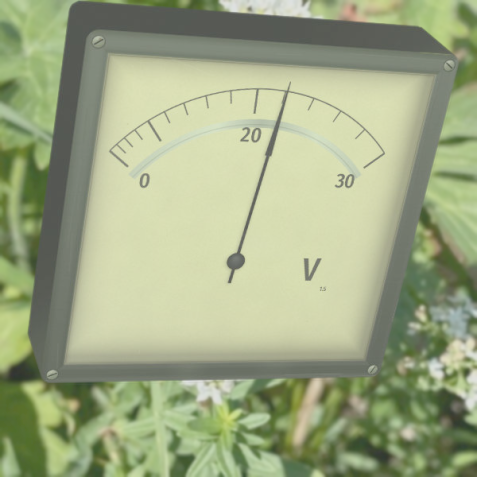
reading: V 22
